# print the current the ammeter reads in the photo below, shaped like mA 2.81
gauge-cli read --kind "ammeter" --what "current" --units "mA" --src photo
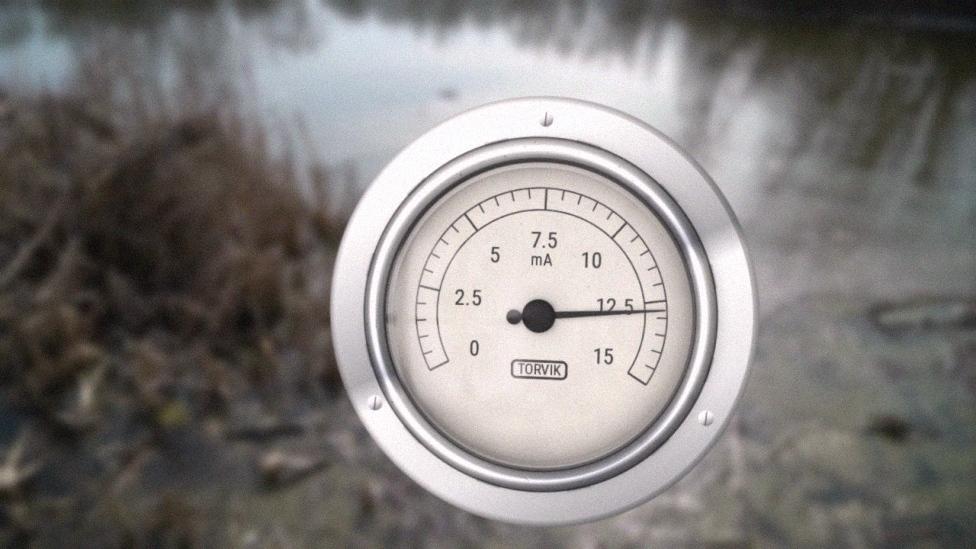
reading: mA 12.75
